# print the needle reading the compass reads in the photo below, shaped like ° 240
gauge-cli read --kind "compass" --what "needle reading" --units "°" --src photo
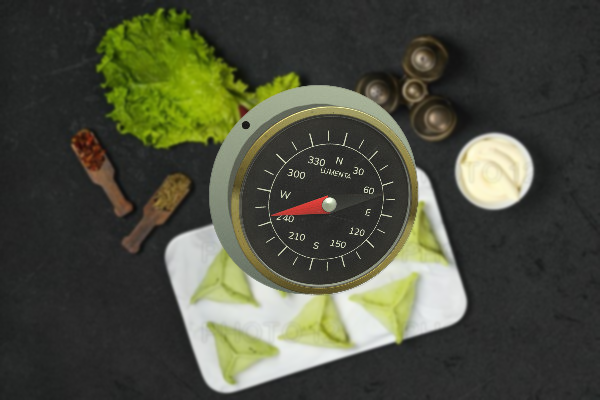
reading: ° 247.5
